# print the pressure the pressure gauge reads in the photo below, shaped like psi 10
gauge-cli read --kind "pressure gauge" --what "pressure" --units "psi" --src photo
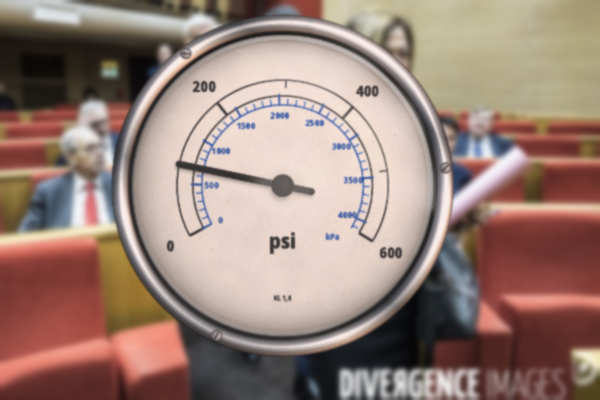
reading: psi 100
